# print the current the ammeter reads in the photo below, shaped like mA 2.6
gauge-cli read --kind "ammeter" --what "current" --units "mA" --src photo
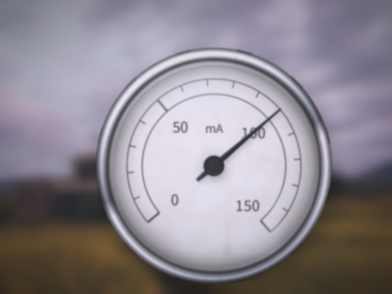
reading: mA 100
